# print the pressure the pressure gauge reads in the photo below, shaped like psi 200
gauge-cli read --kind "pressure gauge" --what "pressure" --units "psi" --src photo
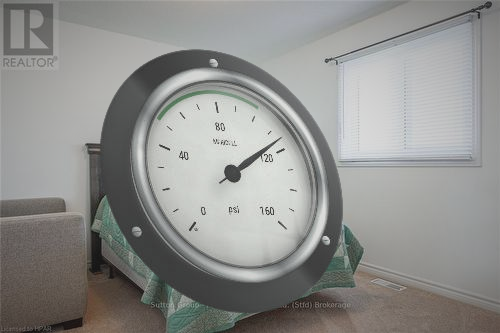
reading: psi 115
